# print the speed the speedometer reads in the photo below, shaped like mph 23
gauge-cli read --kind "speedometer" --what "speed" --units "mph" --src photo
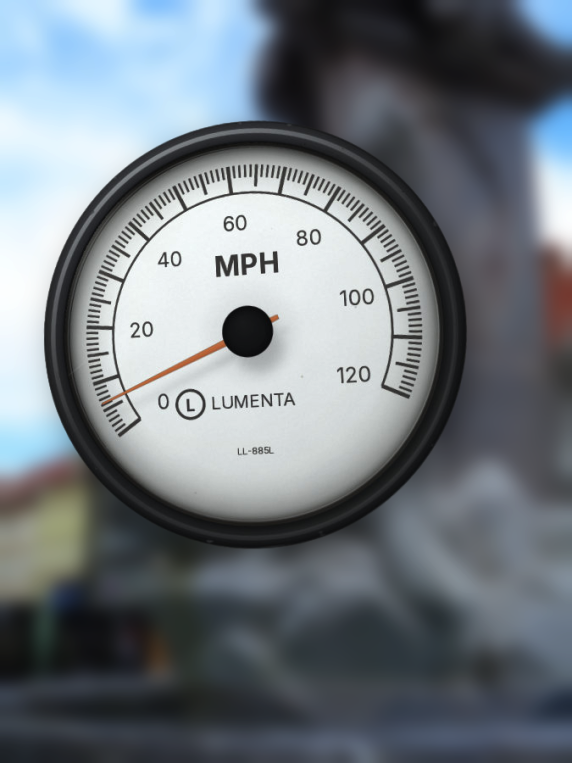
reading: mph 6
